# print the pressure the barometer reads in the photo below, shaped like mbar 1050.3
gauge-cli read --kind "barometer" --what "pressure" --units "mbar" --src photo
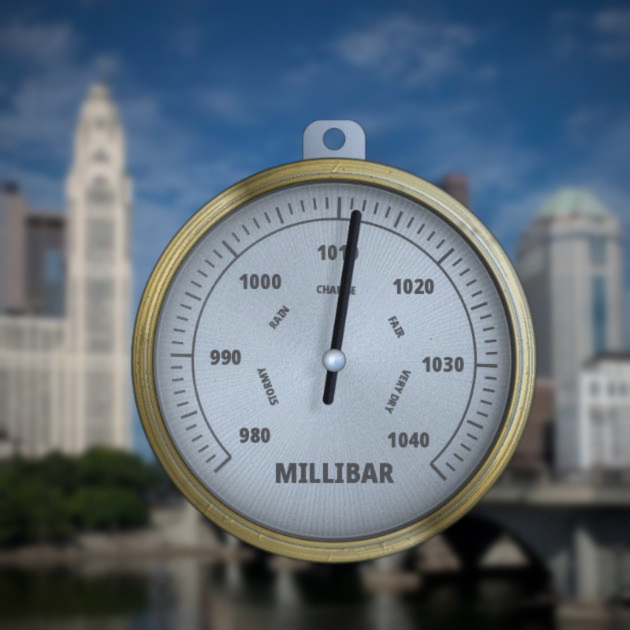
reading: mbar 1011.5
